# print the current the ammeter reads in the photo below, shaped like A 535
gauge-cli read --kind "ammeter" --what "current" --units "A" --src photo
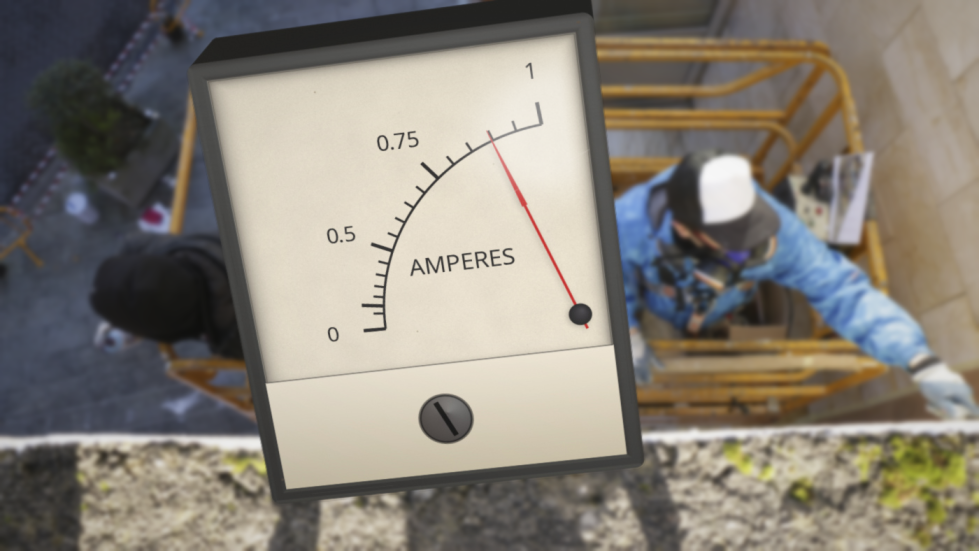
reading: A 0.9
